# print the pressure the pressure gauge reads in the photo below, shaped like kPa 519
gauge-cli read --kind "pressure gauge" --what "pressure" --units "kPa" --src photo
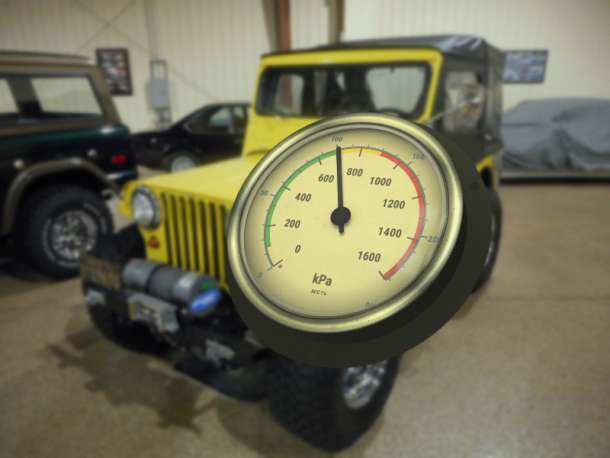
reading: kPa 700
